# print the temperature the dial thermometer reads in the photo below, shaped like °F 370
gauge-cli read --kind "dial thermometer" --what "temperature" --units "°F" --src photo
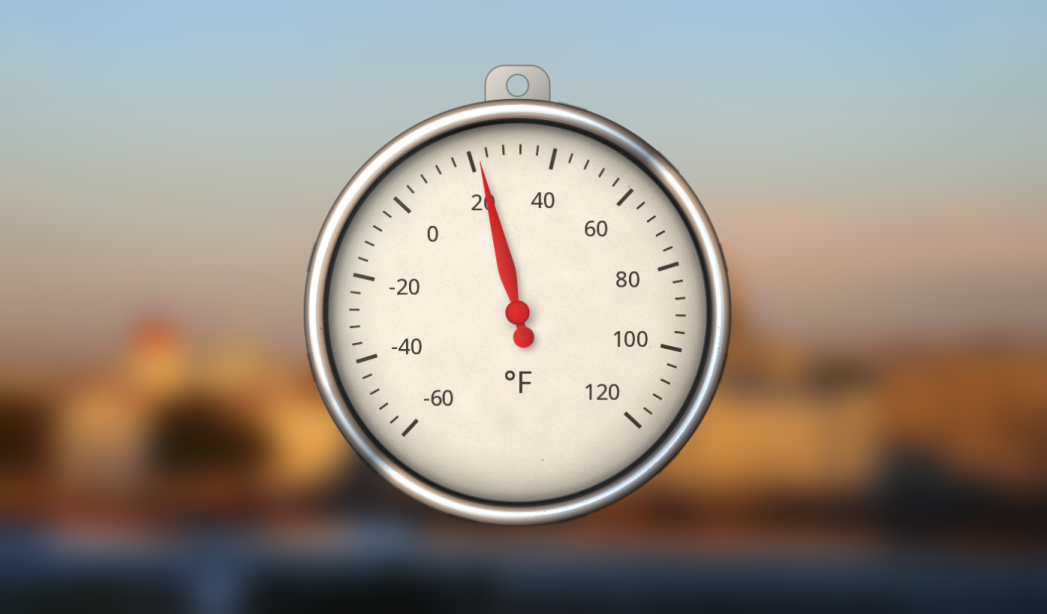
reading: °F 22
